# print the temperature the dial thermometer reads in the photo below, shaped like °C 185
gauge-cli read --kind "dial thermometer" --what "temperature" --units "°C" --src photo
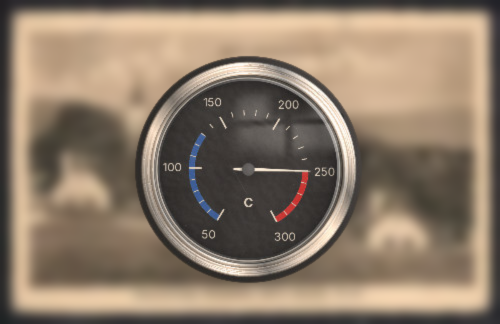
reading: °C 250
